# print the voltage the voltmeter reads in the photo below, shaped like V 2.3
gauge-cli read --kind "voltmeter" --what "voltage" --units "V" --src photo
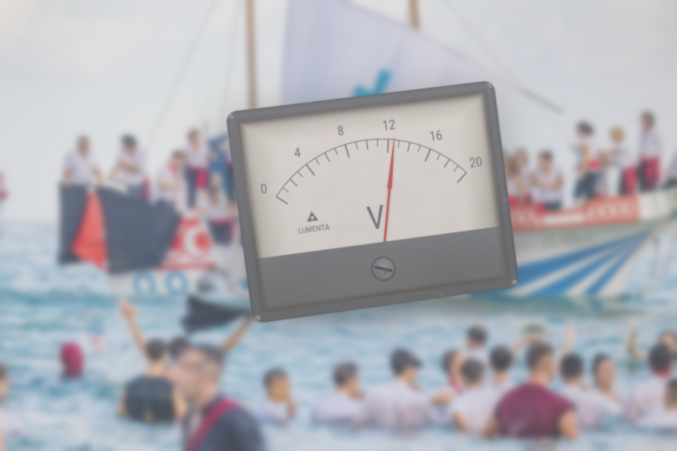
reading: V 12.5
